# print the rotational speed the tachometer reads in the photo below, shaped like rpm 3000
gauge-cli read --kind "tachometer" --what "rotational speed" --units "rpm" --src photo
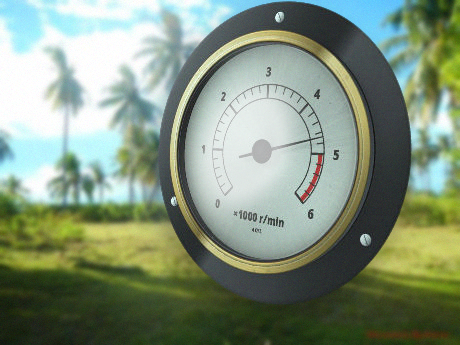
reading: rpm 4700
